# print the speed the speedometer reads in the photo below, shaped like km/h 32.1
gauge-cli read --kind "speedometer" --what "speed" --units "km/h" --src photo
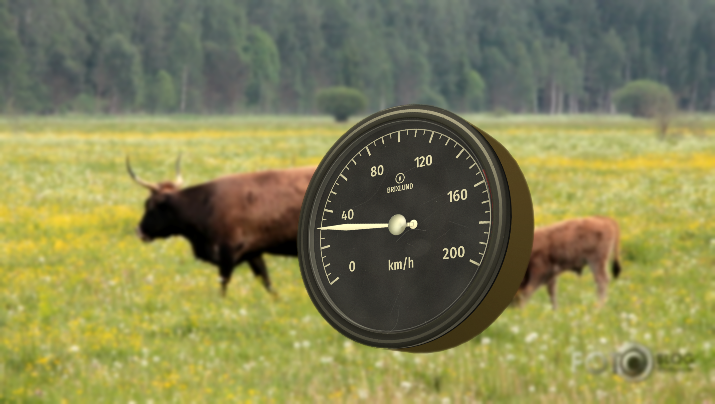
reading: km/h 30
